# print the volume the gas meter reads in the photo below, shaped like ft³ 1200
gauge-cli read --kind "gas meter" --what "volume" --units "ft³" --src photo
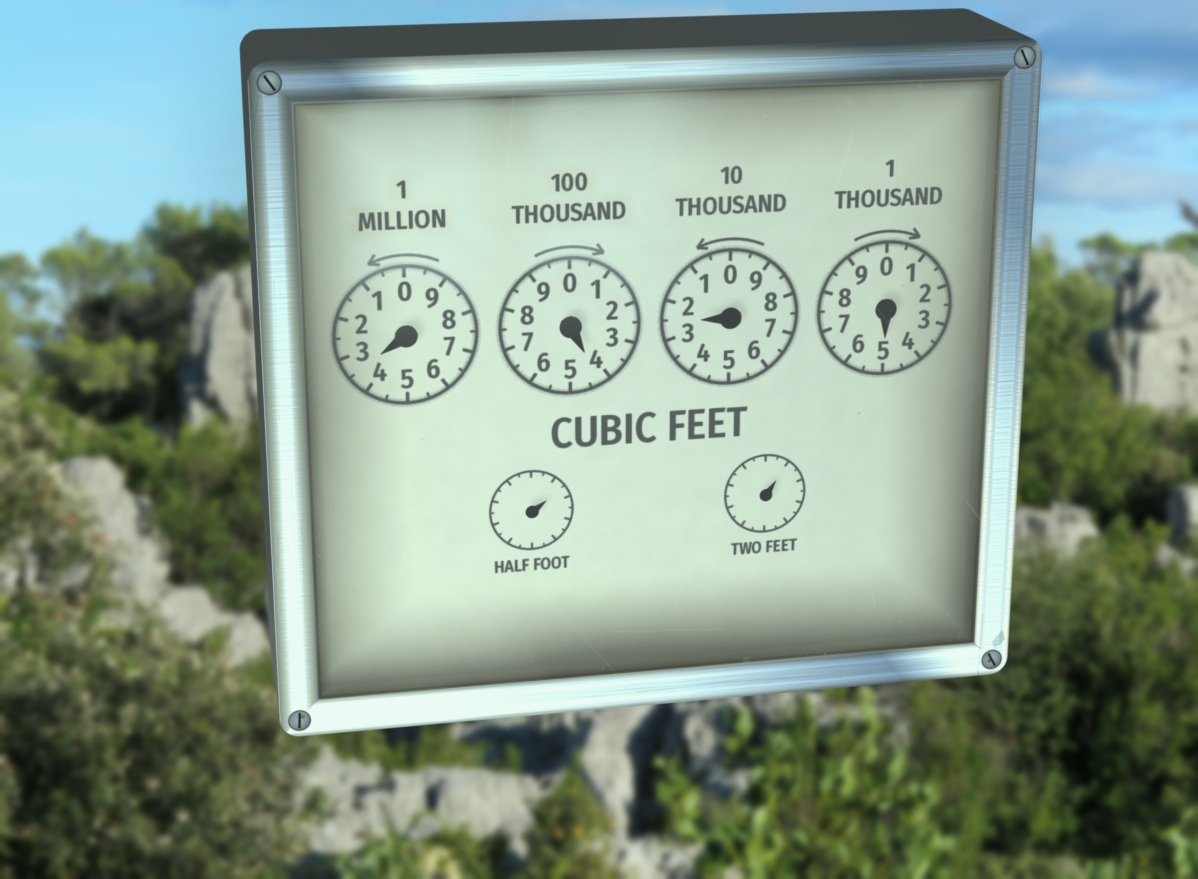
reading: ft³ 342500
